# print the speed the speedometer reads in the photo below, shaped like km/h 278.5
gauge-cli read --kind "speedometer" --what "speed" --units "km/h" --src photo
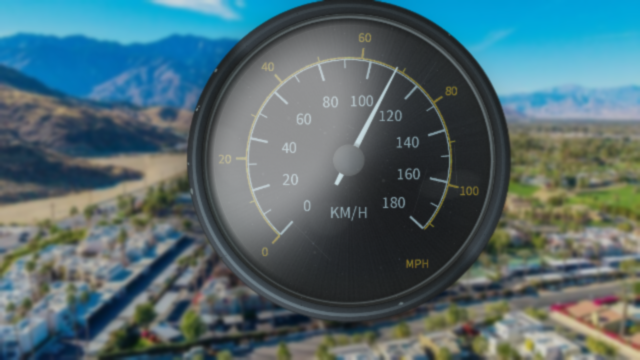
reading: km/h 110
